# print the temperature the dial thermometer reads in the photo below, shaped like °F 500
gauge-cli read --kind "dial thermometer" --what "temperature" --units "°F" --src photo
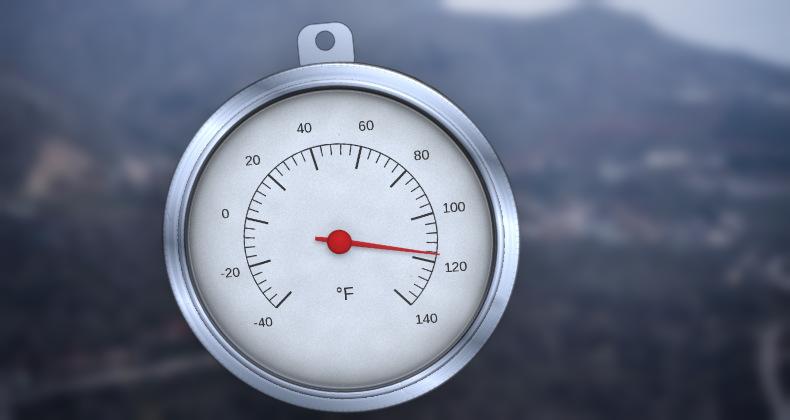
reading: °F 116
